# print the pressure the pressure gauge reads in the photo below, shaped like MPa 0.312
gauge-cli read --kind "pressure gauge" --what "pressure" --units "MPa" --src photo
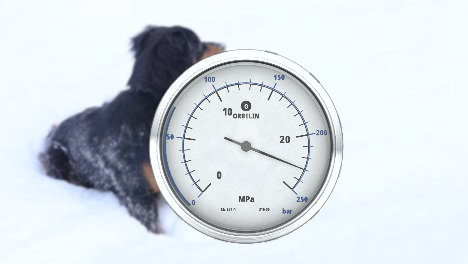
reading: MPa 23
